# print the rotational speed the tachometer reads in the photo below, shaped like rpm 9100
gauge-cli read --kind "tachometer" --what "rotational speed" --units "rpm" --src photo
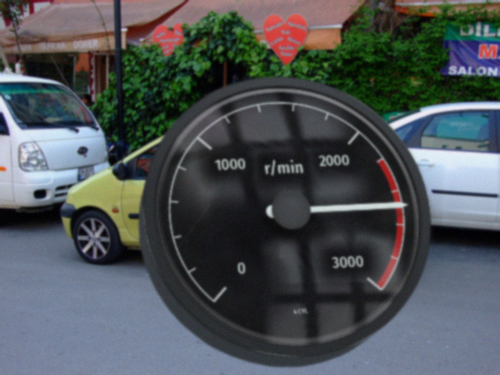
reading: rpm 2500
